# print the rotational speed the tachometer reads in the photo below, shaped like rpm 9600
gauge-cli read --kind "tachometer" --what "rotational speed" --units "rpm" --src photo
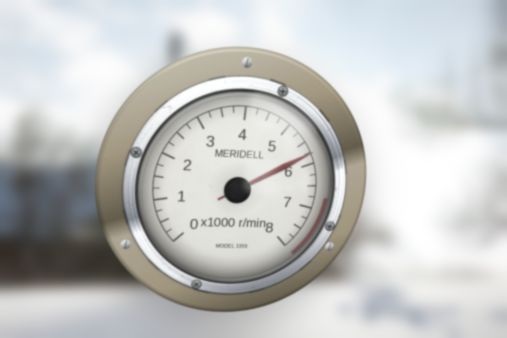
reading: rpm 5750
